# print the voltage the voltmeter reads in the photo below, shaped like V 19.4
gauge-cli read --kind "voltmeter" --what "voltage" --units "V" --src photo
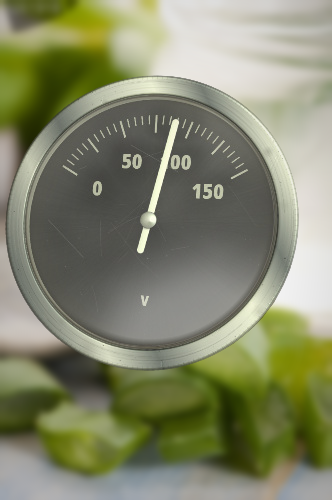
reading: V 90
